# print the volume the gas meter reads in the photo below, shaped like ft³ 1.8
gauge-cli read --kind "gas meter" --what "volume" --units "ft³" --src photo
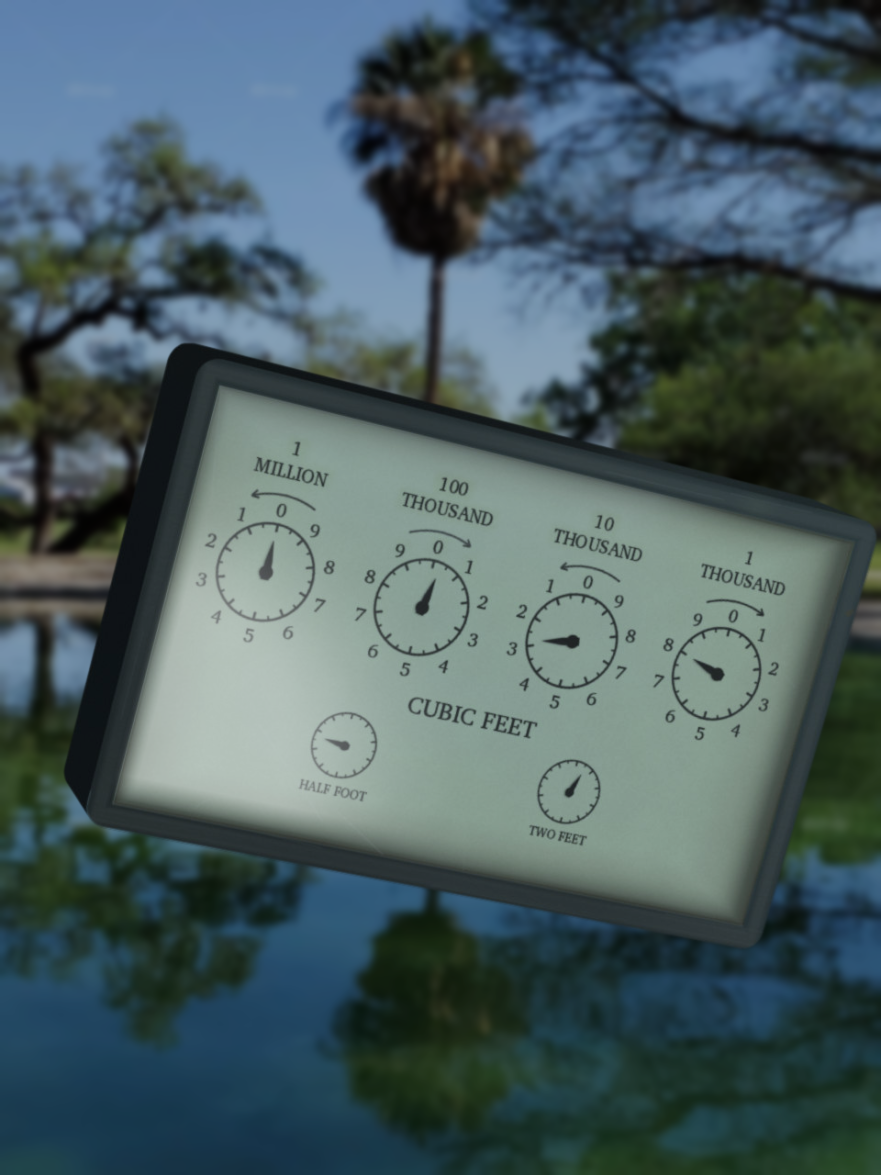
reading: ft³ 2800
